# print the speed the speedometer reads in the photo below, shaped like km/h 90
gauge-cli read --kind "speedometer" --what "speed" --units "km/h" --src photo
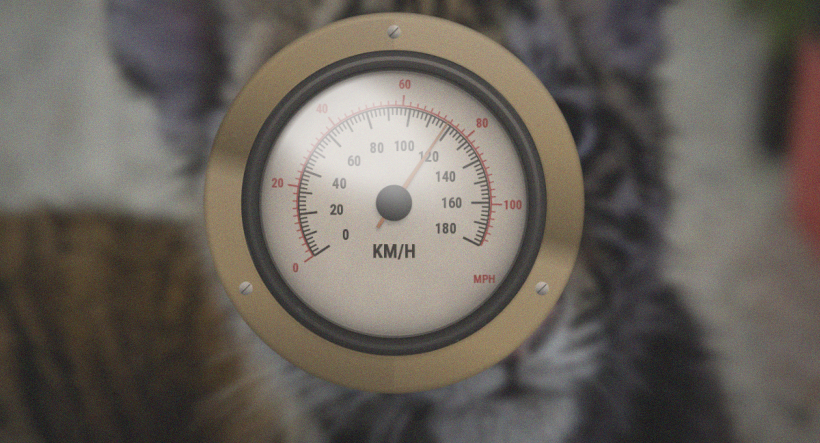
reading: km/h 118
